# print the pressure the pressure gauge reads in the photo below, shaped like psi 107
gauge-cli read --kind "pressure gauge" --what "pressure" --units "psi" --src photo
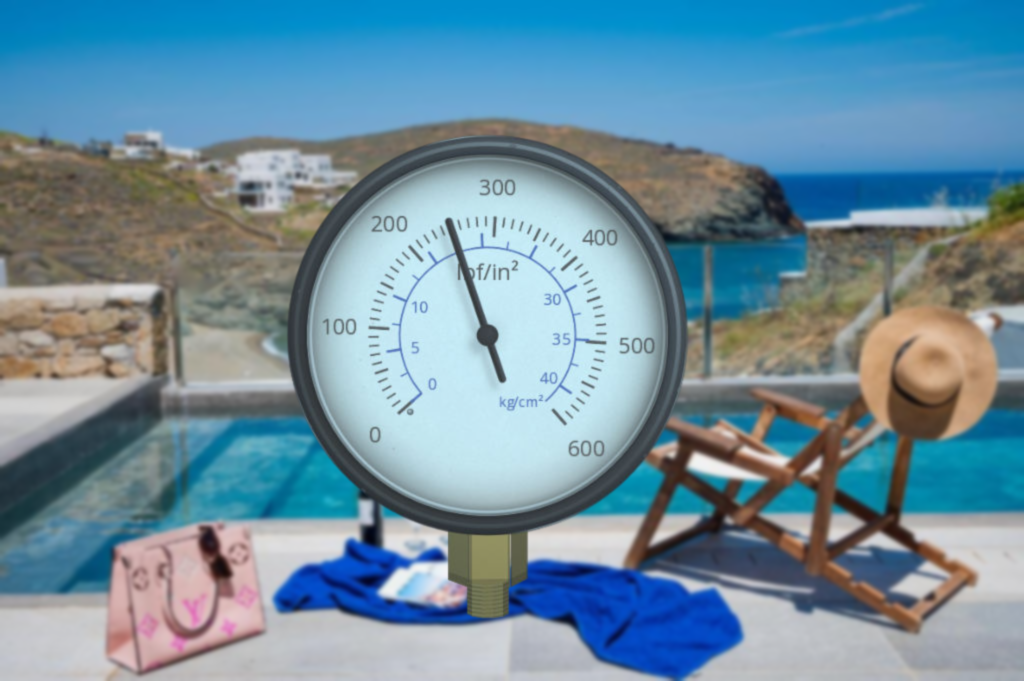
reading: psi 250
